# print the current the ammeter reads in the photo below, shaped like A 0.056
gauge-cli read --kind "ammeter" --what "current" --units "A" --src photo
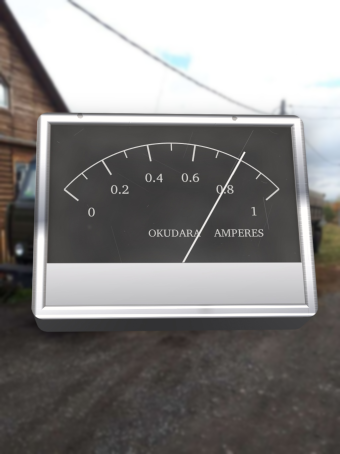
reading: A 0.8
